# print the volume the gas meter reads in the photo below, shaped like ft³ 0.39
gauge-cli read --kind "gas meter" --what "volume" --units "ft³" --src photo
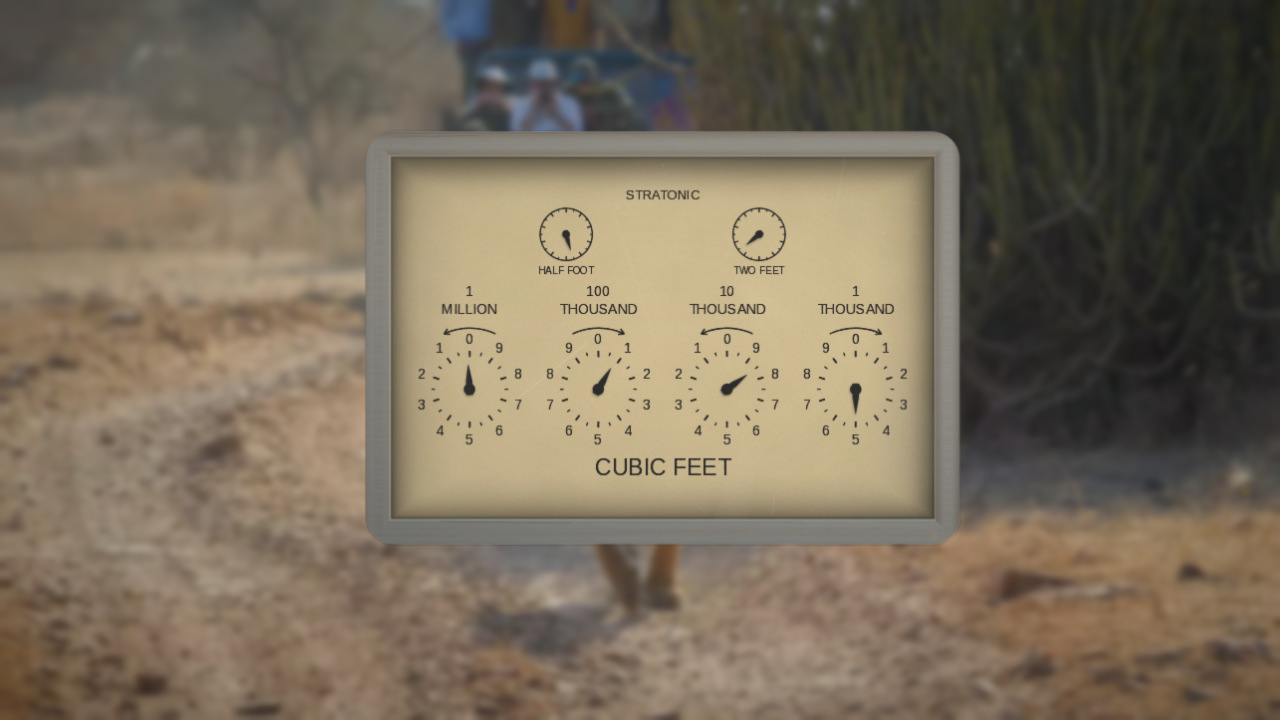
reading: ft³ 8500
